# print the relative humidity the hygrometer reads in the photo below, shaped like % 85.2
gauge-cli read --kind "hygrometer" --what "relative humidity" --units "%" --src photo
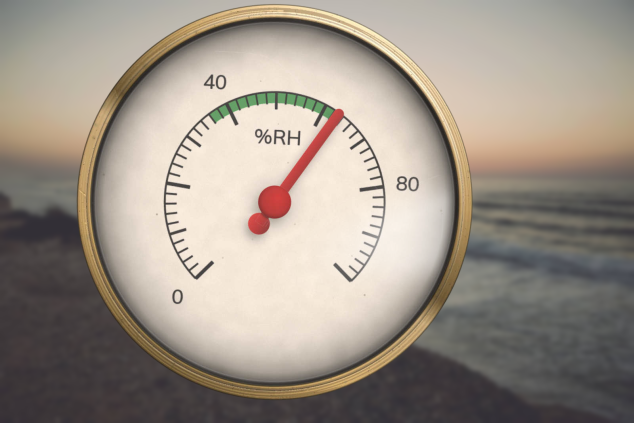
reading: % 63
